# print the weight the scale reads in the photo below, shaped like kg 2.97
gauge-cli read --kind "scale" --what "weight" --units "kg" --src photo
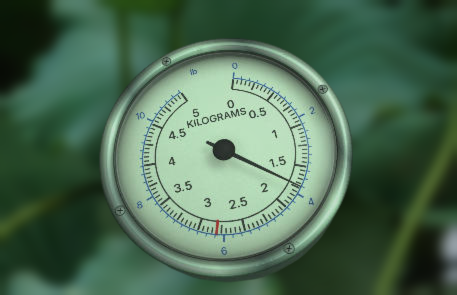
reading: kg 1.75
